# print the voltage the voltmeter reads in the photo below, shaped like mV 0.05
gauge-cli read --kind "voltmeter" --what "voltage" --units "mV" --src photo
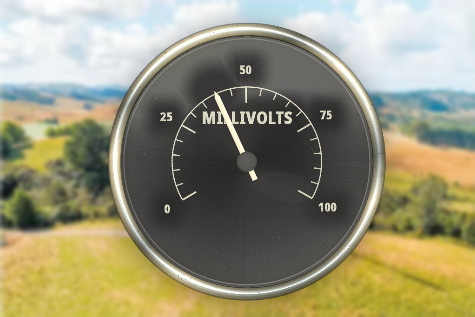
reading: mV 40
